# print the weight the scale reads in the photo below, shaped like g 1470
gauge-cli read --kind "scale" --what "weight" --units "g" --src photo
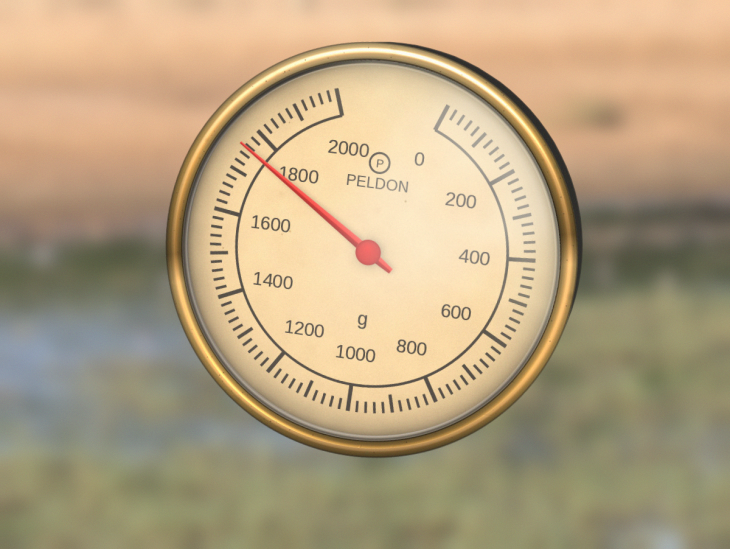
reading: g 1760
